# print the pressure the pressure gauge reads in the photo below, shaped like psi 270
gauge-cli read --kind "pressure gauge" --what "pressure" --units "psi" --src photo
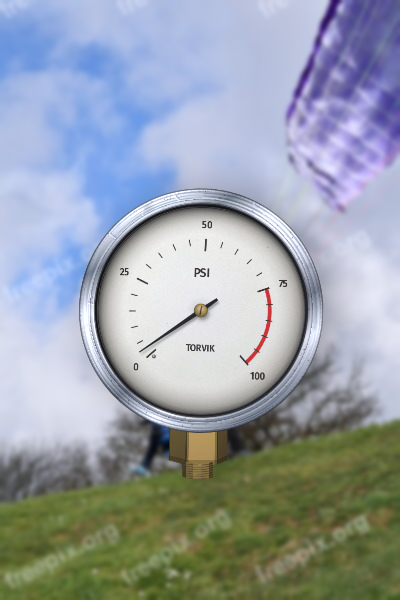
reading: psi 2.5
